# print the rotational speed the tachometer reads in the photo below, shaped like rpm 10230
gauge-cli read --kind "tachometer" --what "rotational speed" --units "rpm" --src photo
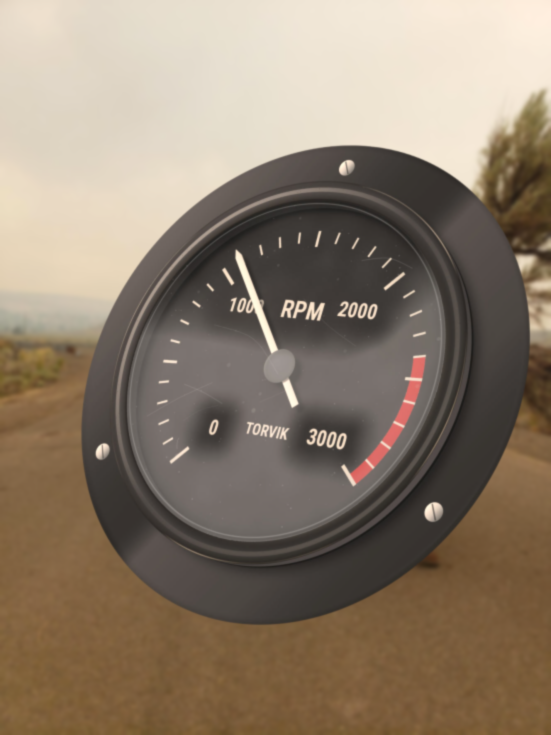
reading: rpm 1100
